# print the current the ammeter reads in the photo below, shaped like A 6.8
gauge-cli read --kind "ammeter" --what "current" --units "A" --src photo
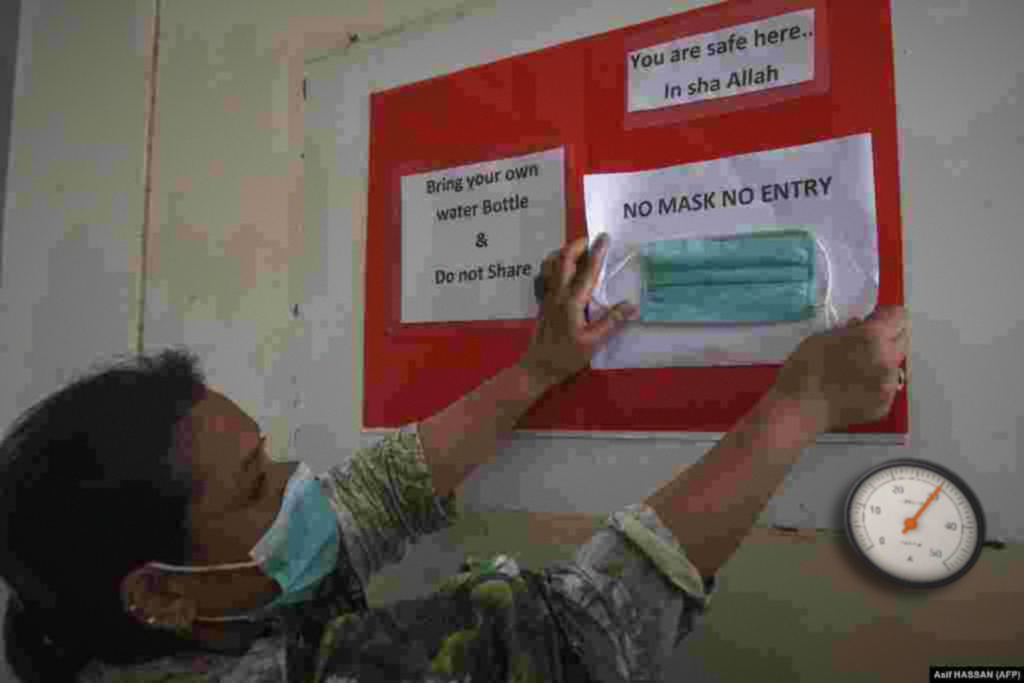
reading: A 30
